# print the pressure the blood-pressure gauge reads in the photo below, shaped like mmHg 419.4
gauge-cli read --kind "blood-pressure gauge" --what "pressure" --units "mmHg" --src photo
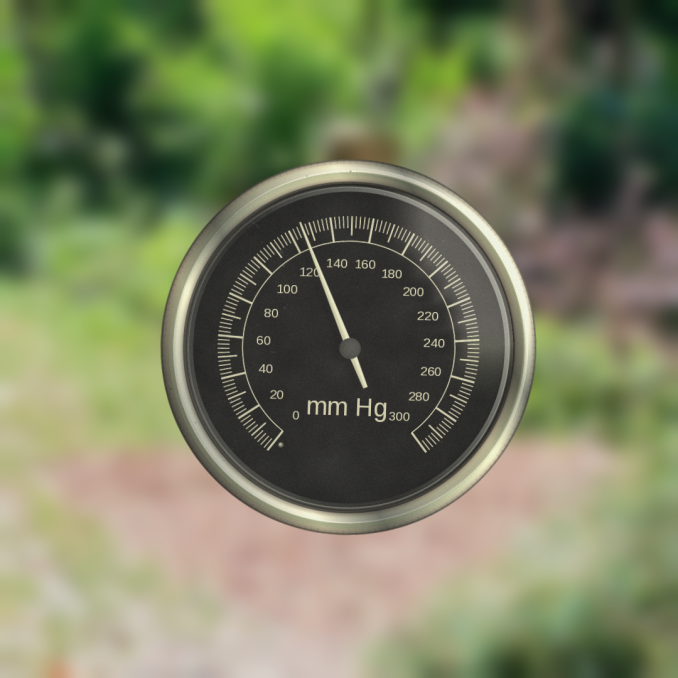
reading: mmHg 126
